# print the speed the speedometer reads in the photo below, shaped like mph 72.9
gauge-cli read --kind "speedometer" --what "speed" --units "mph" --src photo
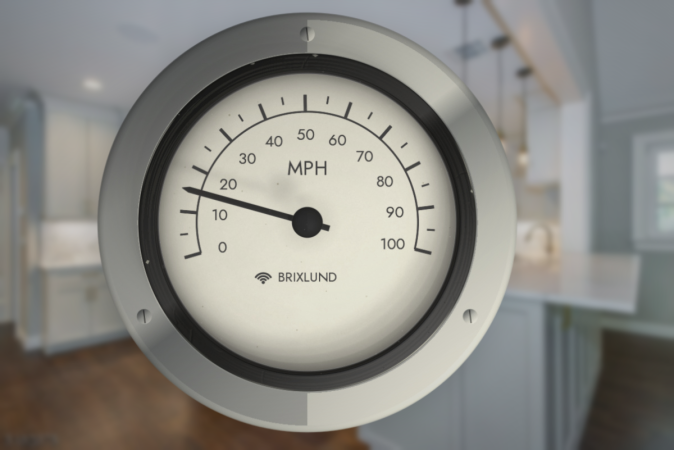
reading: mph 15
